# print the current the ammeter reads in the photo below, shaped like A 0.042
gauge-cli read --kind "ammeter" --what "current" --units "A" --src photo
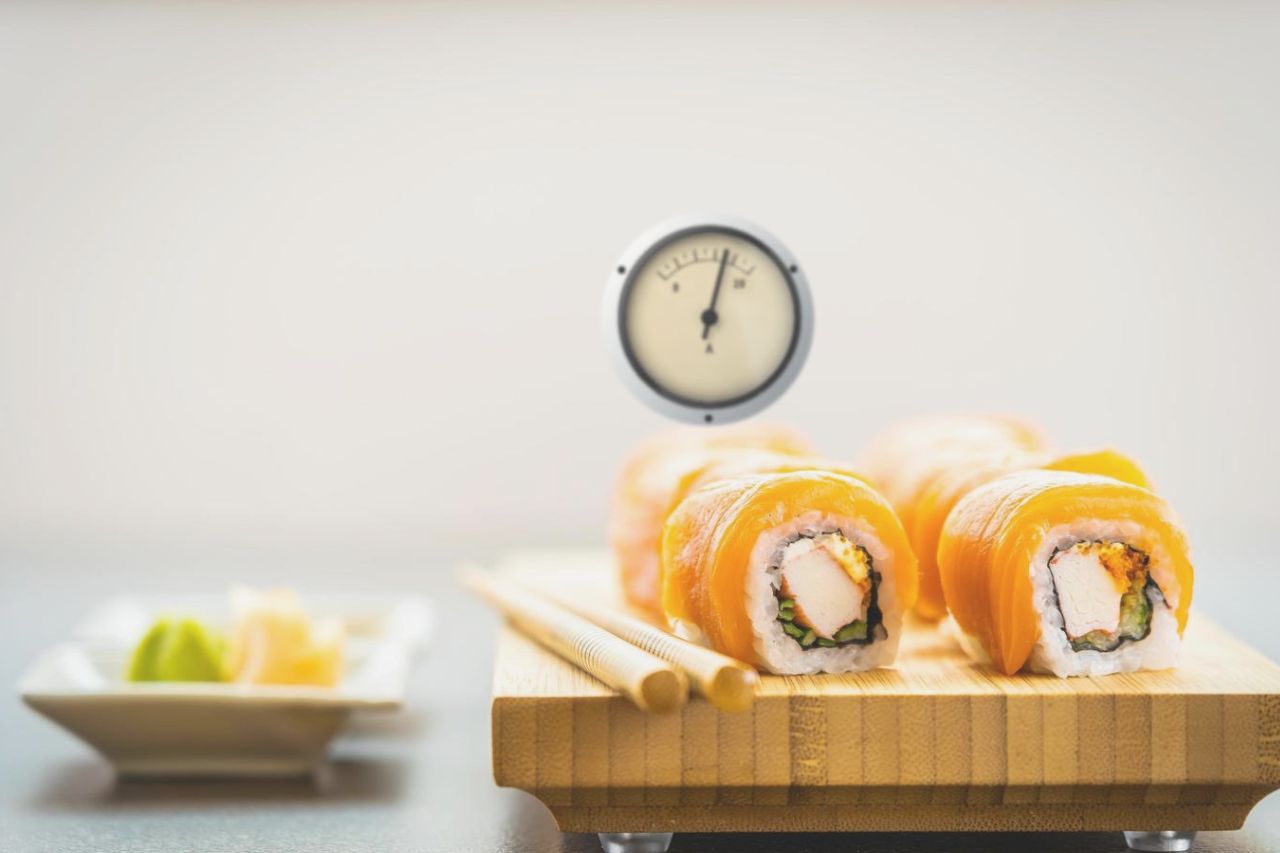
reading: A 14
